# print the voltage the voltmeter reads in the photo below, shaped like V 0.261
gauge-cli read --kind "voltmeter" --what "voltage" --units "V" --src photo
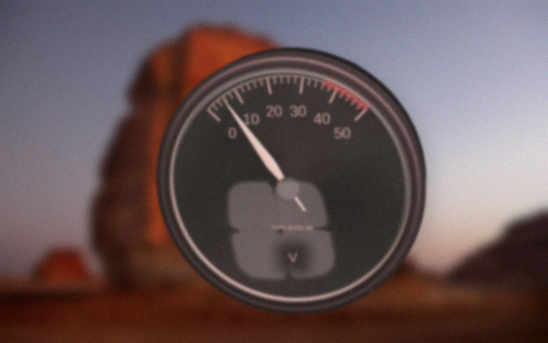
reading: V 6
